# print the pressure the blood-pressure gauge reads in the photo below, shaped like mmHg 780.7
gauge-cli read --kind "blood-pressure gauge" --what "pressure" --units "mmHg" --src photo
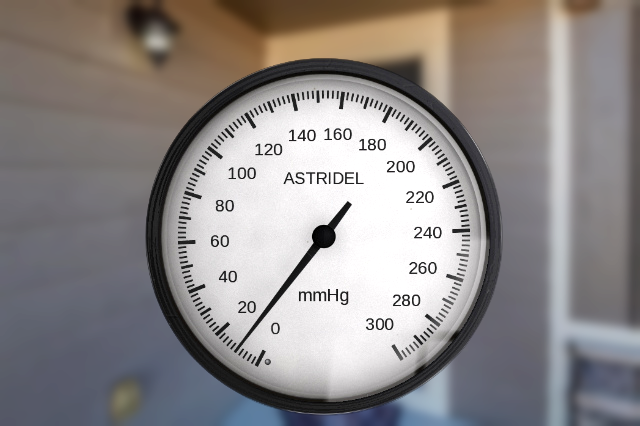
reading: mmHg 10
